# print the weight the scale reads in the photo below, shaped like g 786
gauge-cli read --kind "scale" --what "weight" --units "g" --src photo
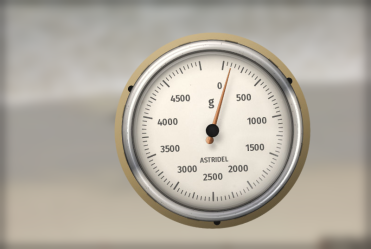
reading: g 100
